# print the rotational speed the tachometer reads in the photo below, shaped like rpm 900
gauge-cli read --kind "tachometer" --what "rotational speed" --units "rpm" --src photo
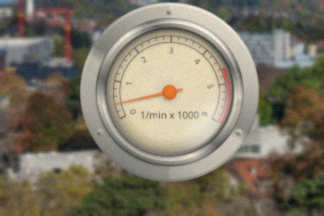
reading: rpm 400
